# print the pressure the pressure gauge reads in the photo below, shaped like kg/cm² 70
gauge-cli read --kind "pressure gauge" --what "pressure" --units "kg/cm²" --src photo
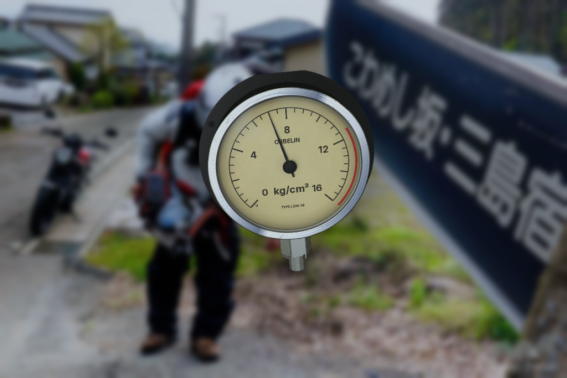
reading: kg/cm² 7
